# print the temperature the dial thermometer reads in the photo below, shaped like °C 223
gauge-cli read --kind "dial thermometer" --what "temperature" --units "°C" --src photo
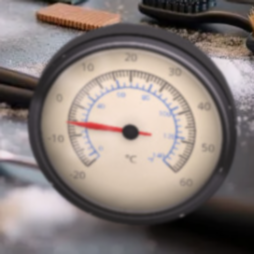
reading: °C -5
